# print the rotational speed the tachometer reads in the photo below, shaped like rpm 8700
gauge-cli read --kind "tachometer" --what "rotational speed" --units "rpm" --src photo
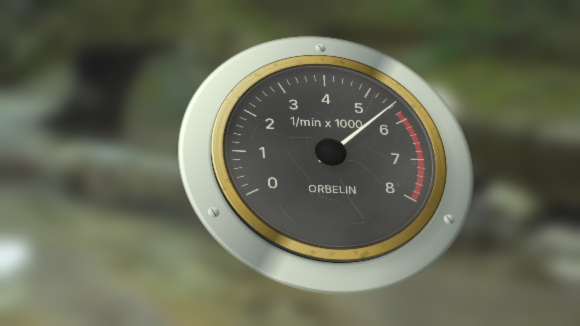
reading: rpm 5600
